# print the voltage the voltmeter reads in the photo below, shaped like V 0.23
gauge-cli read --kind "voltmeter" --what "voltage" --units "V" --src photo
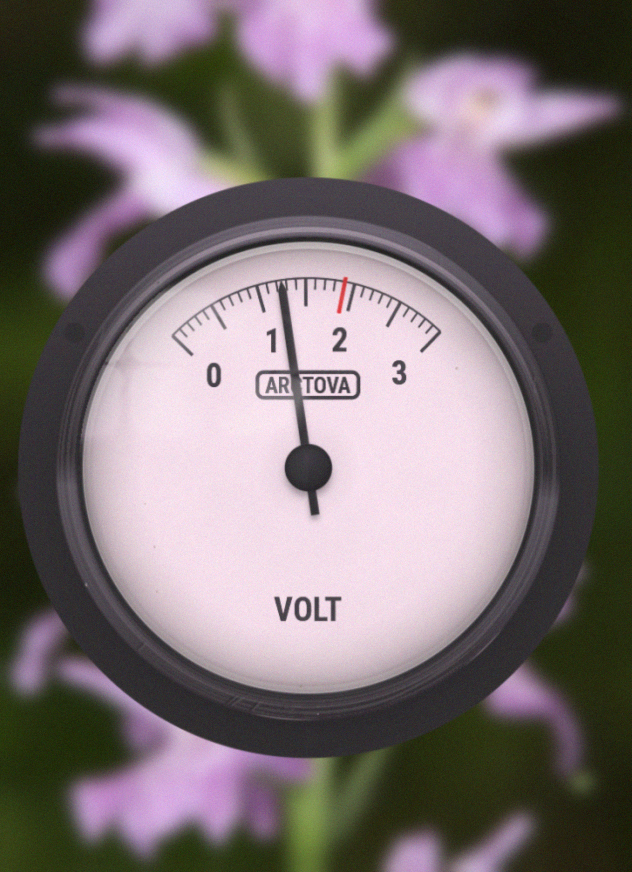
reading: V 1.25
